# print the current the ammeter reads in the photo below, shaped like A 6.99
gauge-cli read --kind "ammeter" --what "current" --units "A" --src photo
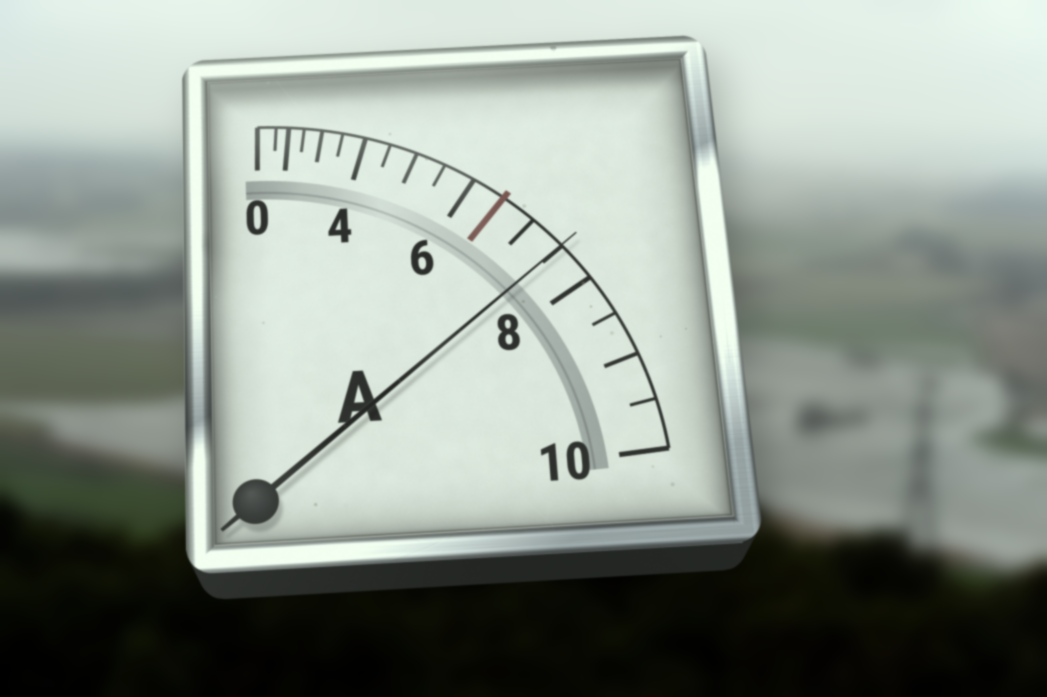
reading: A 7.5
